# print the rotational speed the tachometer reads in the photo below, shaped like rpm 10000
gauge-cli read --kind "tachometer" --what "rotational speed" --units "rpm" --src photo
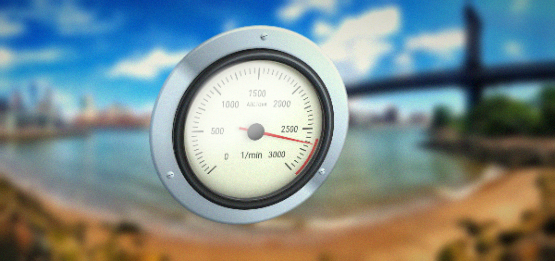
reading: rpm 2650
